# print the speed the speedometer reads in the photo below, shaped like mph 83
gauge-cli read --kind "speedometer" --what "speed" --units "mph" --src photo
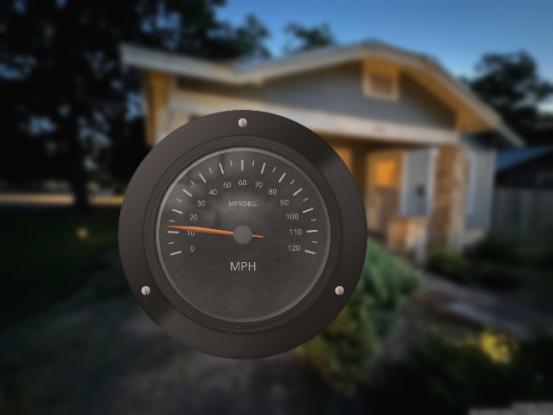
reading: mph 12.5
